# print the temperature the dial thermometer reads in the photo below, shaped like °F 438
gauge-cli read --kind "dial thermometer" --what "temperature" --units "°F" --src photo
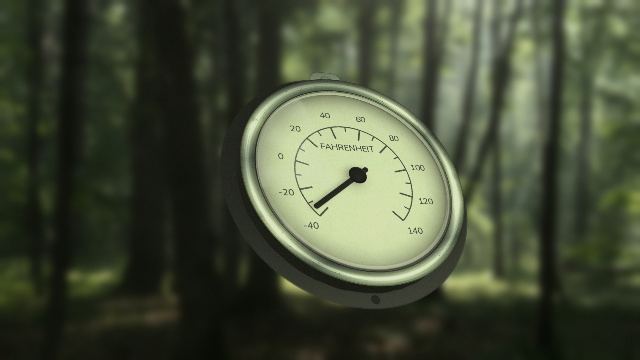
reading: °F -35
